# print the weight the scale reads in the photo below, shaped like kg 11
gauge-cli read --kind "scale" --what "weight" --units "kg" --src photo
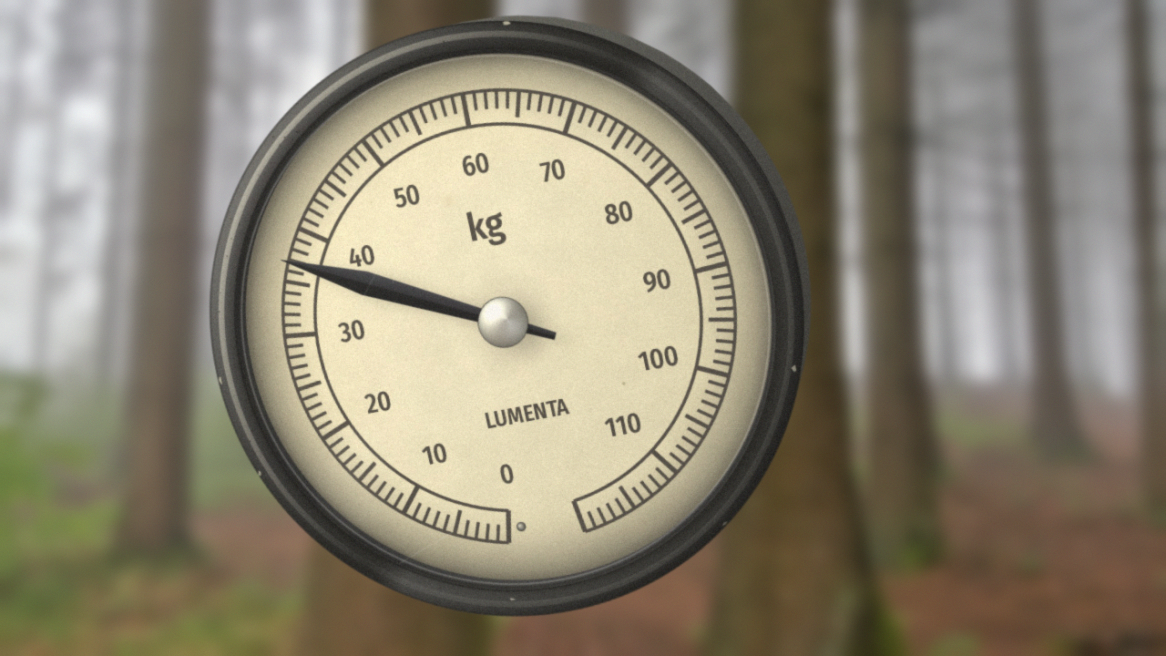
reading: kg 37
